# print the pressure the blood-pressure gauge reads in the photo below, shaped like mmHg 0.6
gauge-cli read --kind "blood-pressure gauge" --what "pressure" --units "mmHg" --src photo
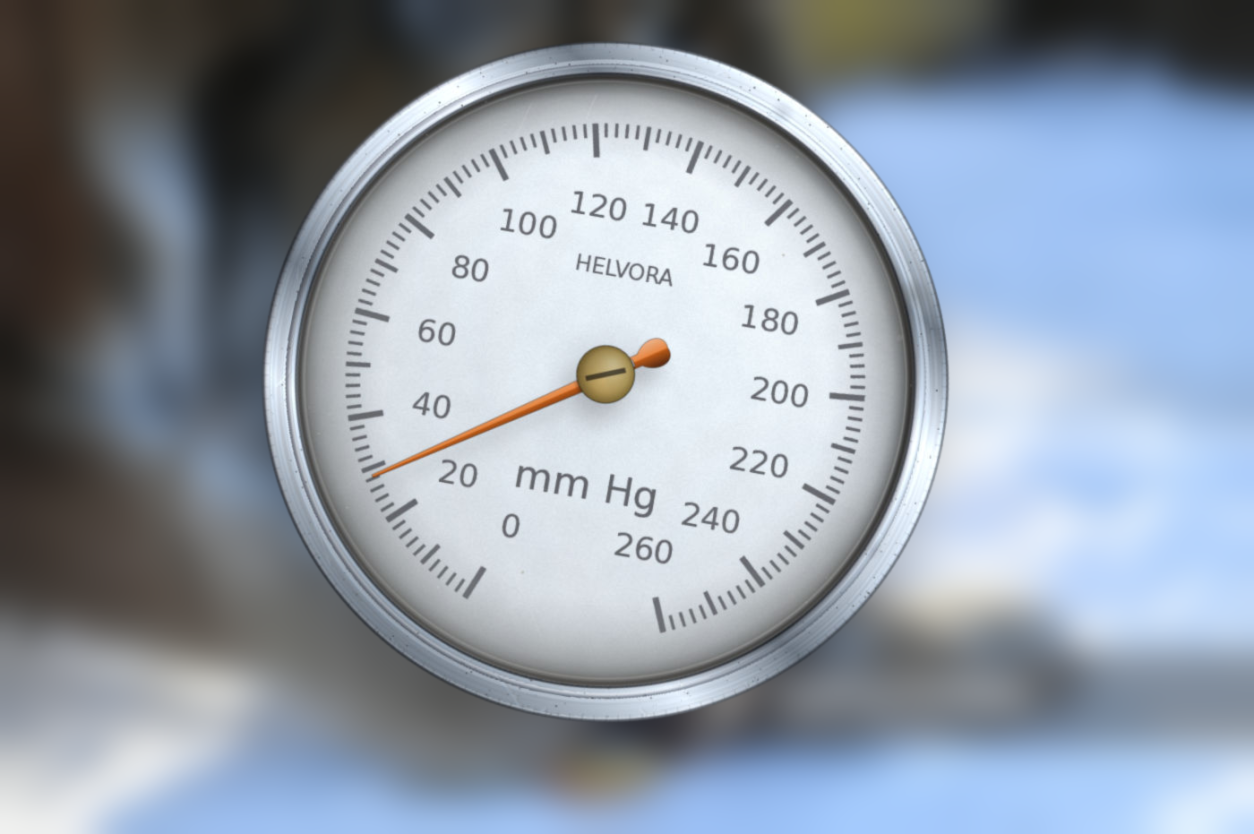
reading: mmHg 28
